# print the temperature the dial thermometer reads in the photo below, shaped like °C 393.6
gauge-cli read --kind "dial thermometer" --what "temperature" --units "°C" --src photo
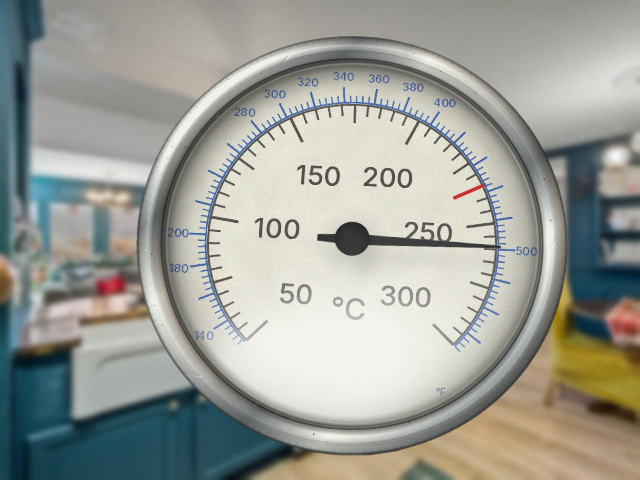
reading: °C 260
